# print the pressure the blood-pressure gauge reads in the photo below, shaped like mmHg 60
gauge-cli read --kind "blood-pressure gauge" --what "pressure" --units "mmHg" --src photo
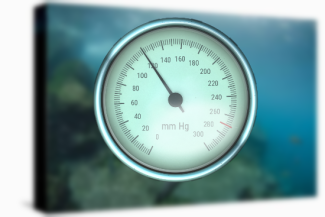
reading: mmHg 120
